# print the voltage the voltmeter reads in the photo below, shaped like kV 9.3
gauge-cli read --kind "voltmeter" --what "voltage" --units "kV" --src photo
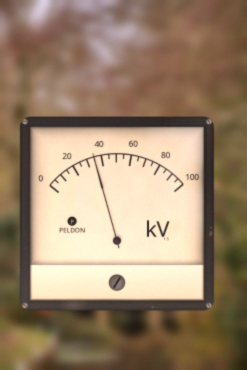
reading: kV 35
